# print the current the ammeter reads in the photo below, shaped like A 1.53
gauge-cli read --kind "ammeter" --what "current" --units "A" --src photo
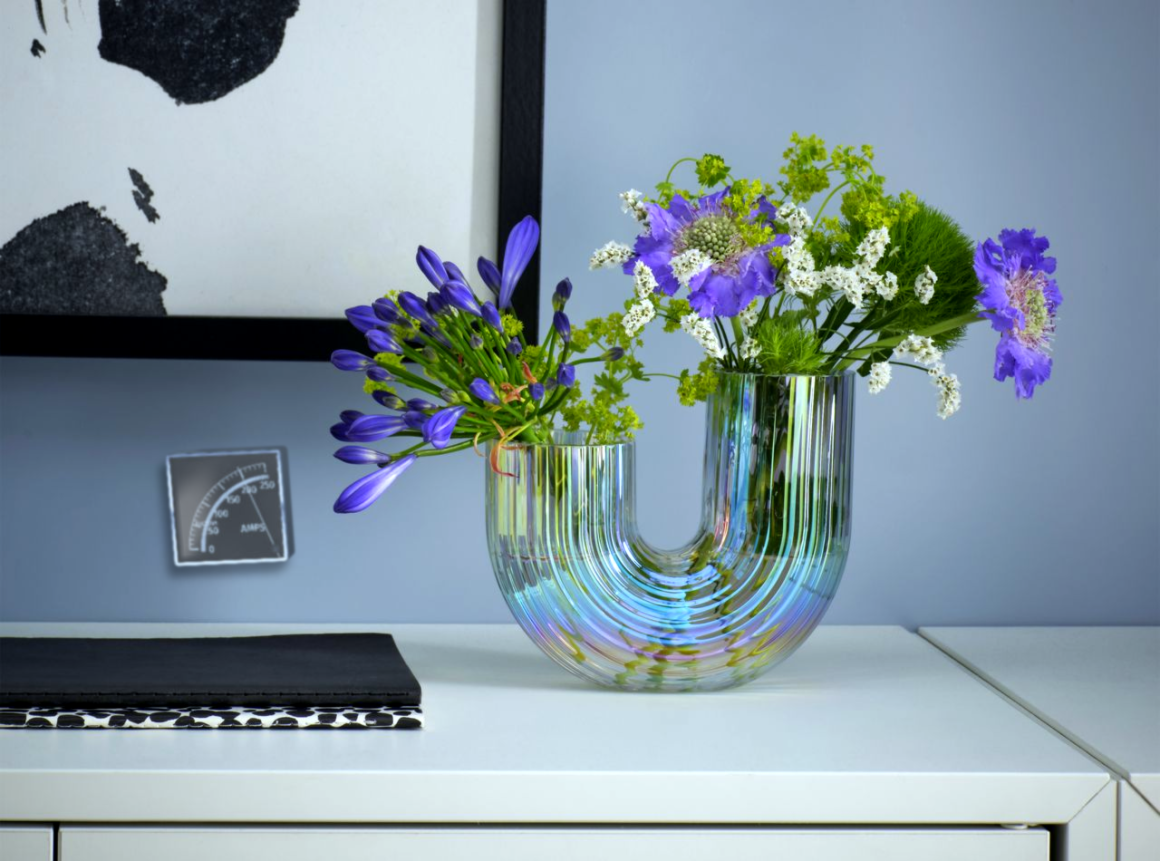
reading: A 200
